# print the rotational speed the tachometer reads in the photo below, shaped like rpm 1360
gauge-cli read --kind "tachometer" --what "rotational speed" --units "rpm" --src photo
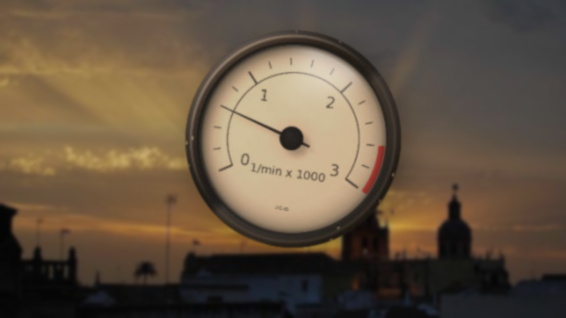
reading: rpm 600
